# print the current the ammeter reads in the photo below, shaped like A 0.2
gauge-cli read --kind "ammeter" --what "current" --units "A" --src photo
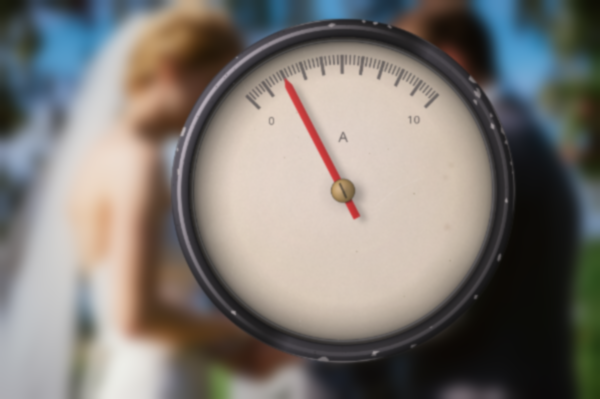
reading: A 2
